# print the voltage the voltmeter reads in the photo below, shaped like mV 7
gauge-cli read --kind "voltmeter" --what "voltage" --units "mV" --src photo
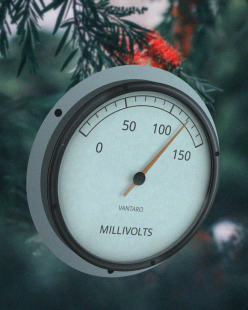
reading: mV 120
